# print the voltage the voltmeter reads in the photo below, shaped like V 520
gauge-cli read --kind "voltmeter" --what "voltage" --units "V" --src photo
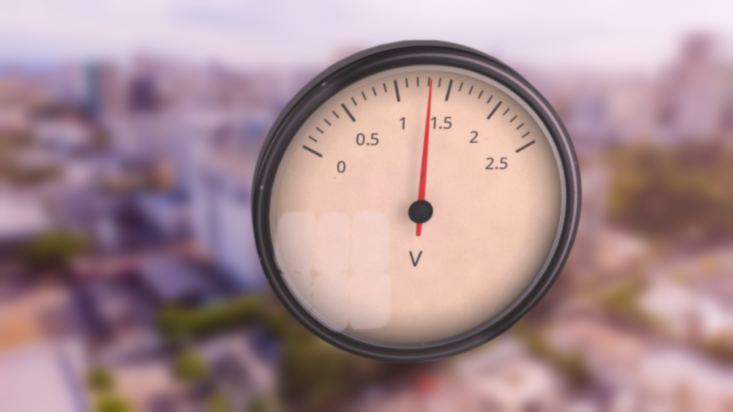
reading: V 1.3
